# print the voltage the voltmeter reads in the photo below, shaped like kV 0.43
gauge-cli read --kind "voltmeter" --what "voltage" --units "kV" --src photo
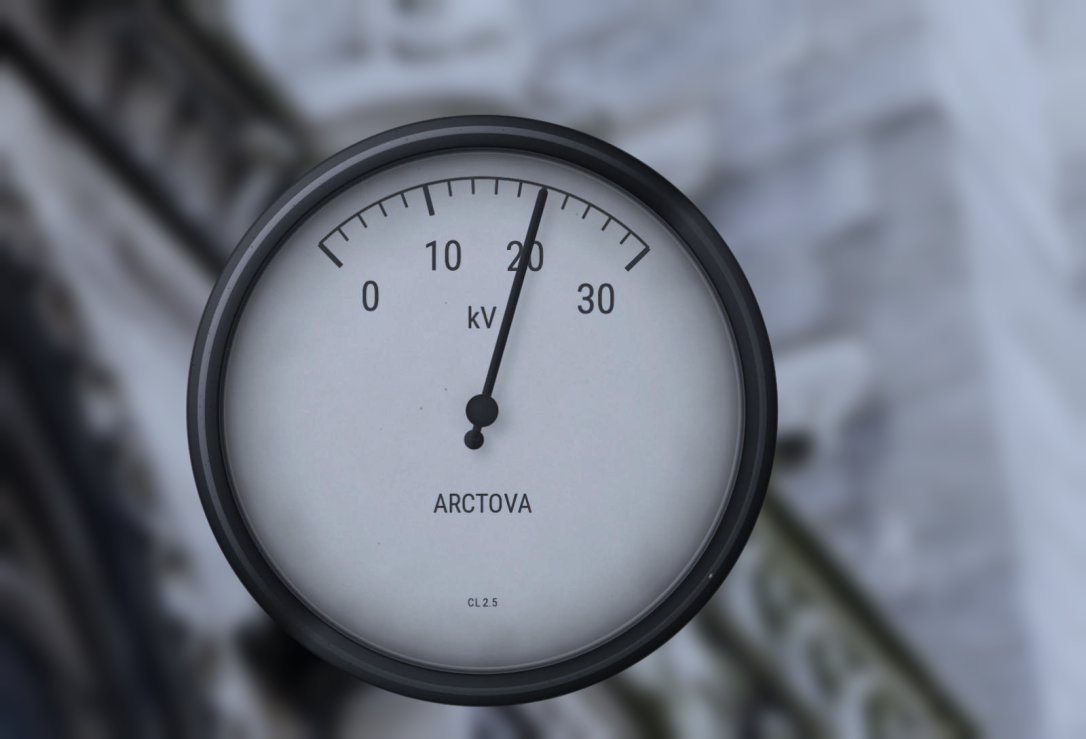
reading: kV 20
